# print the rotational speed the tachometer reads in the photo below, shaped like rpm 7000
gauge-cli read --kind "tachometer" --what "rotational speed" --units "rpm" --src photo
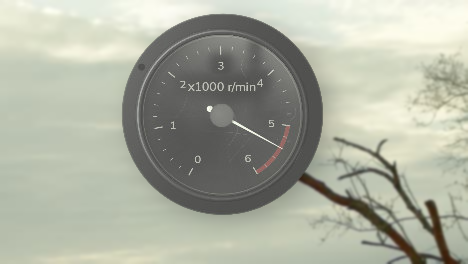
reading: rpm 5400
